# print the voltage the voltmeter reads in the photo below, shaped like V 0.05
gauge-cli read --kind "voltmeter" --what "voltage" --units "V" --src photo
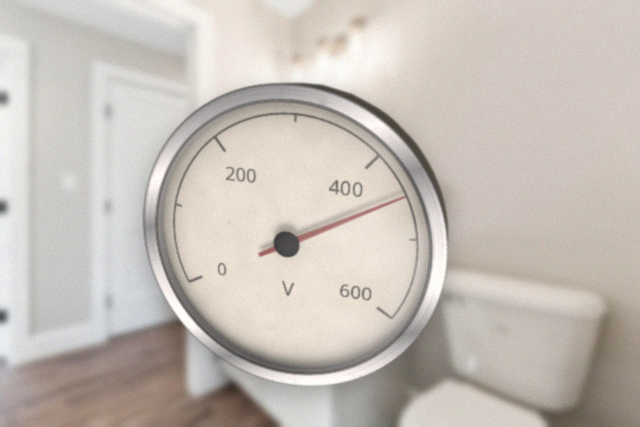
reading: V 450
